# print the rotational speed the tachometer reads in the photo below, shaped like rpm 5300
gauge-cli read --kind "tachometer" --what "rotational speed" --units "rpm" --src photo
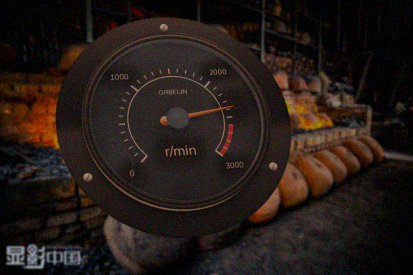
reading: rpm 2400
